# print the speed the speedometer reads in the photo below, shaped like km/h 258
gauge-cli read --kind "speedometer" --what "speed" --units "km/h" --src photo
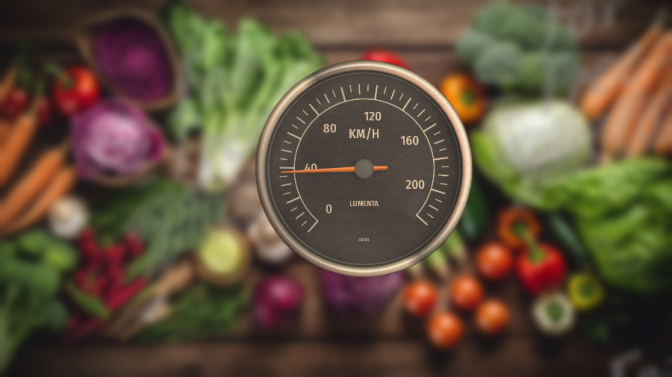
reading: km/h 37.5
